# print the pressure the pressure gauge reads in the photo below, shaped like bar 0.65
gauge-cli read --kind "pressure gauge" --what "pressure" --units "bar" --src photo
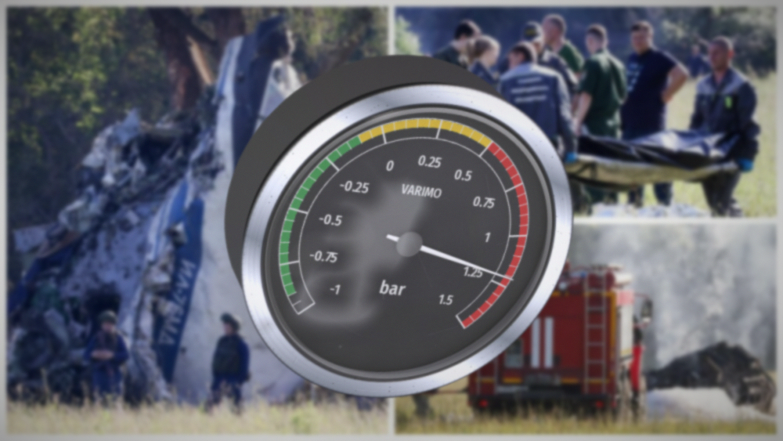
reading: bar 1.2
